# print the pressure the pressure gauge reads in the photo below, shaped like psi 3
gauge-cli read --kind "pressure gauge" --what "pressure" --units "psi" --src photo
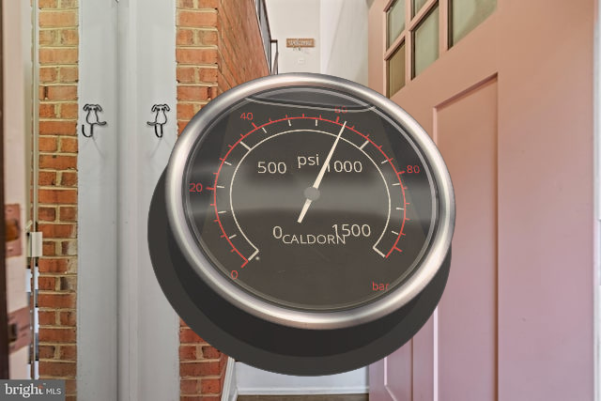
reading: psi 900
